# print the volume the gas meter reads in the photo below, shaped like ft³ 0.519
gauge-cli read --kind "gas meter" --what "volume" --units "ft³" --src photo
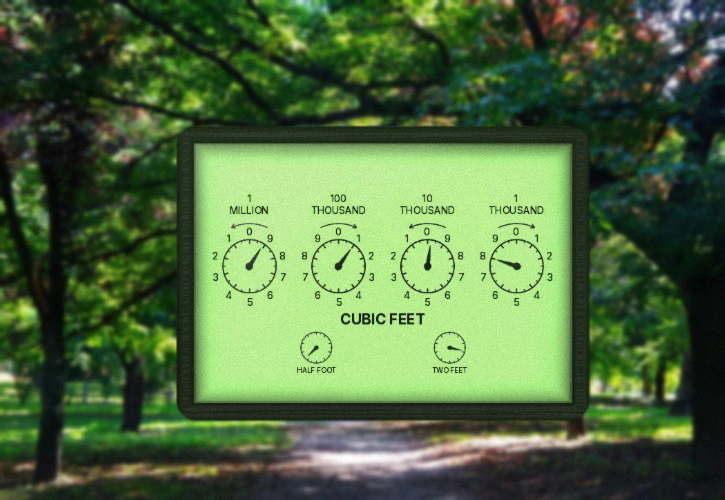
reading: ft³ 909800
